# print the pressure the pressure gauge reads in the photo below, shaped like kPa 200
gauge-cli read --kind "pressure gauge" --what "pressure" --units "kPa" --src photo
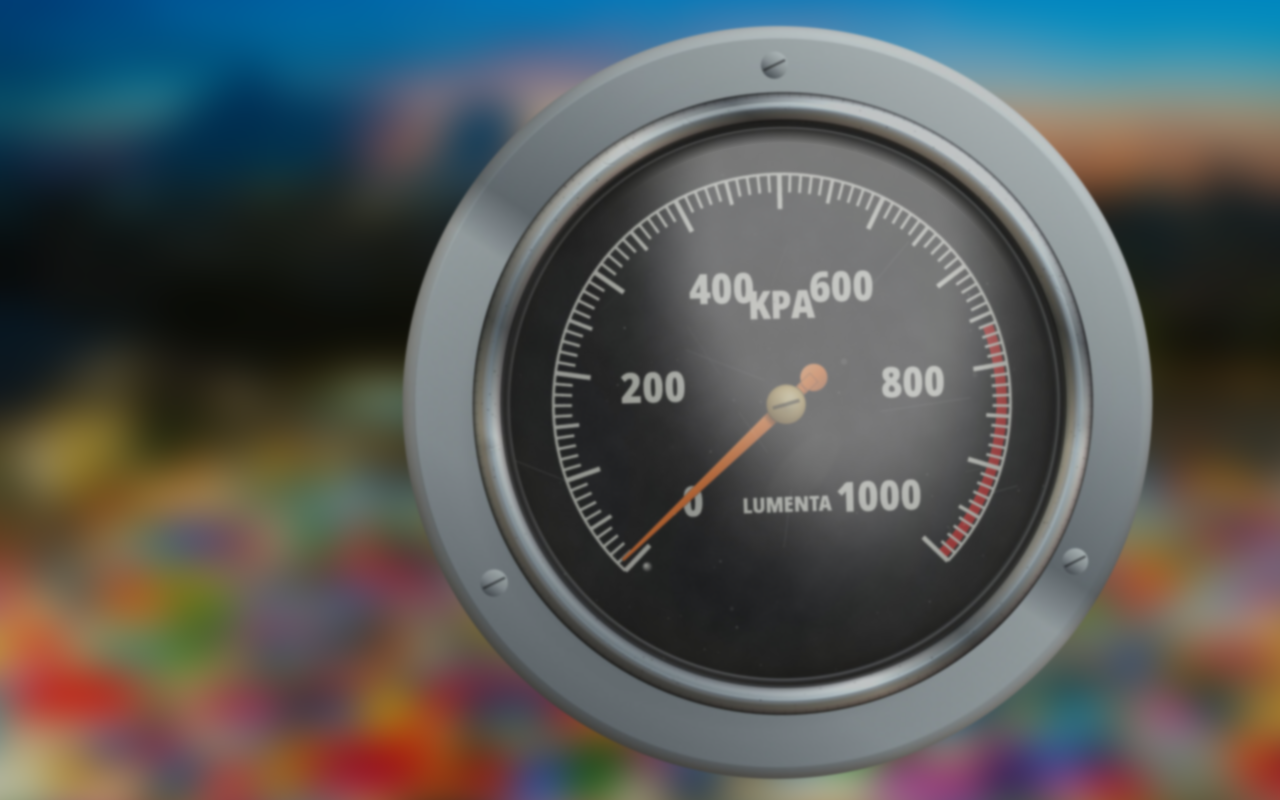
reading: kPa 10
